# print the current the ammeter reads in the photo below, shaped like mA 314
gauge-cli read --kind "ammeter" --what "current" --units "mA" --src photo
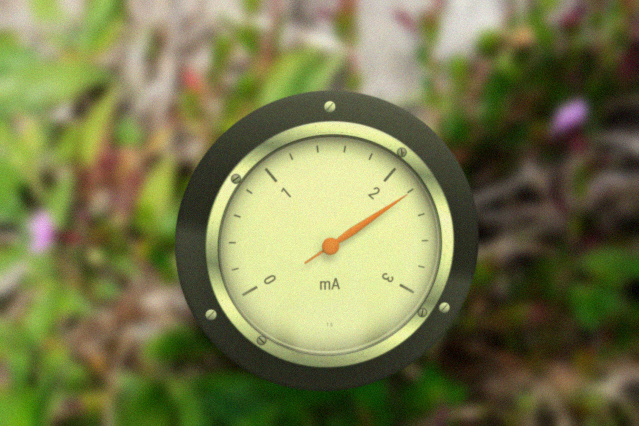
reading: mA 2.2
